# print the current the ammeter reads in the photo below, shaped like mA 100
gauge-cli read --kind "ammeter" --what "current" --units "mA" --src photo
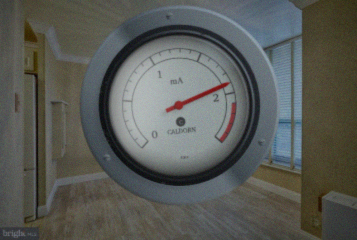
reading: mA 1.9
